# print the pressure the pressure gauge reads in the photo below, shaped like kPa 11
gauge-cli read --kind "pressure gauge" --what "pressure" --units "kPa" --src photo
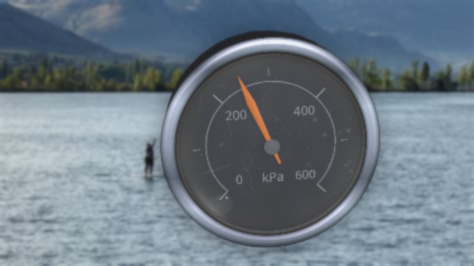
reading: kPa 250
